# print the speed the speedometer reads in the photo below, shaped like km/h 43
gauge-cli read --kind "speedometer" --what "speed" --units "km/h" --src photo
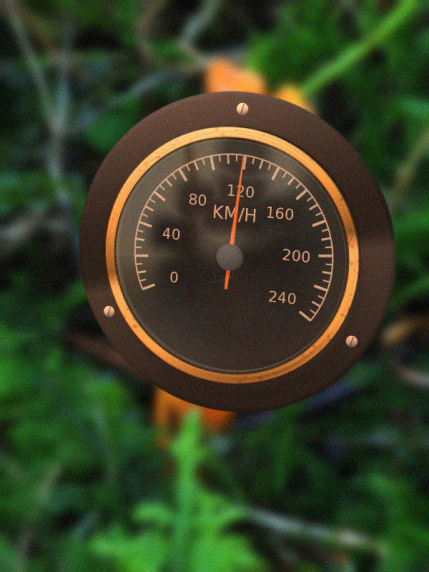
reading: km/h 120
